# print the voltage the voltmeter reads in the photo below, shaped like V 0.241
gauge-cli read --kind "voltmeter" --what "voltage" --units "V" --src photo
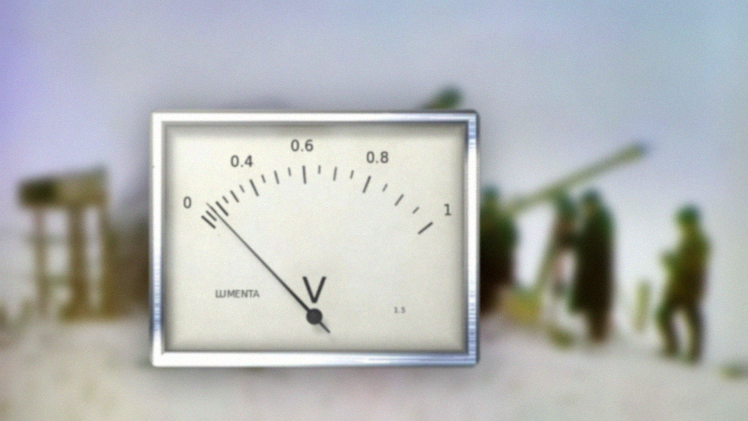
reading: V 0.15
